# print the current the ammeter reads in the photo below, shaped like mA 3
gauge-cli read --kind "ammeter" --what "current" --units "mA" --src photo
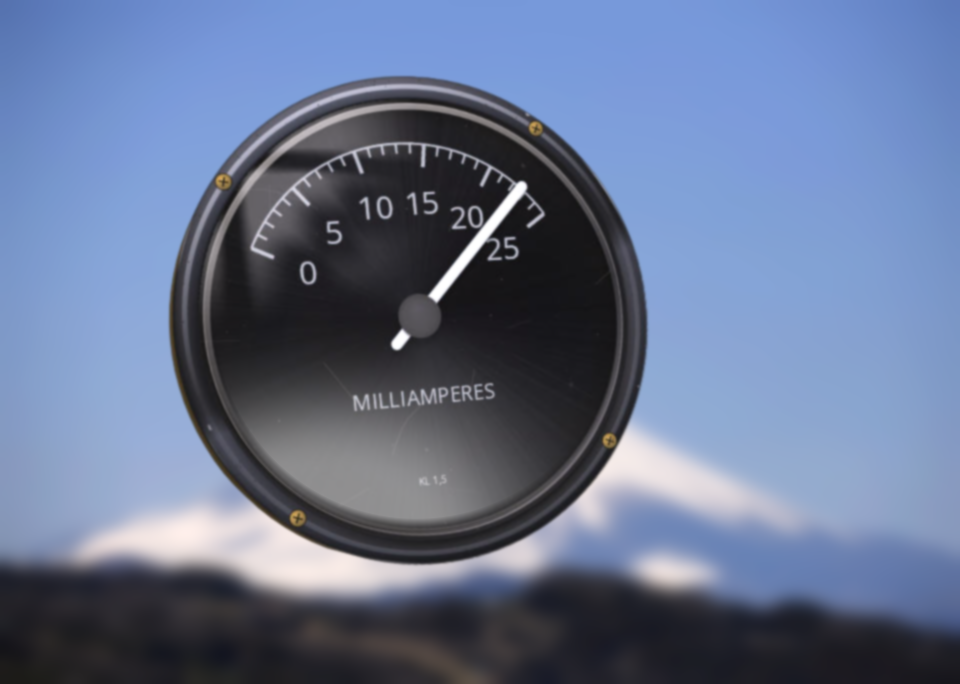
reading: mA 22.5
